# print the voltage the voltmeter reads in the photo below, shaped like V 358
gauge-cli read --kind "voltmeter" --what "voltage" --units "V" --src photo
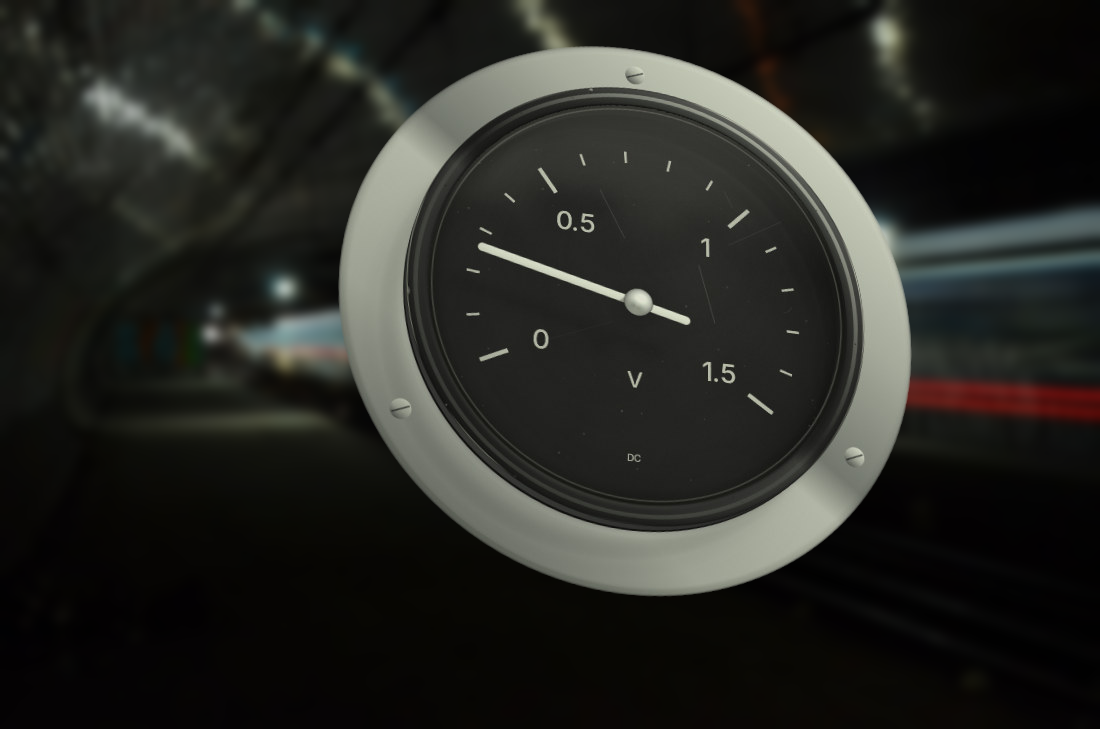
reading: V 0.25
